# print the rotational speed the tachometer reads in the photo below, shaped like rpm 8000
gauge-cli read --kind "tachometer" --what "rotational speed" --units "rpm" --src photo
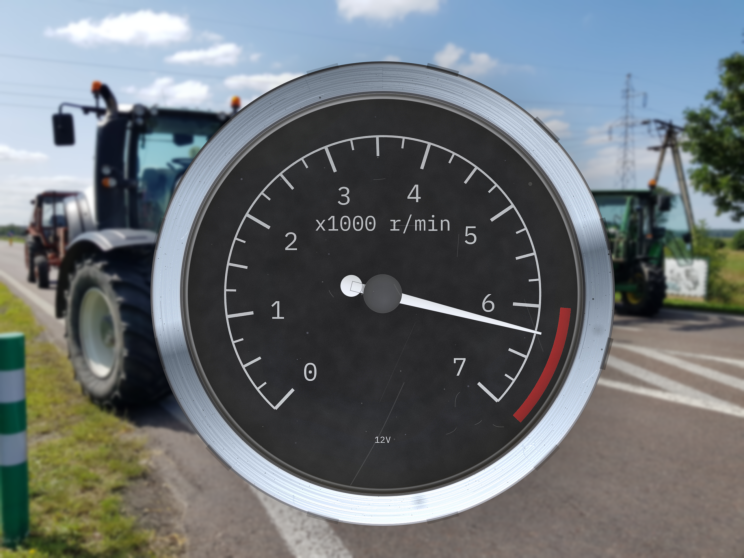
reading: rpm 6250
